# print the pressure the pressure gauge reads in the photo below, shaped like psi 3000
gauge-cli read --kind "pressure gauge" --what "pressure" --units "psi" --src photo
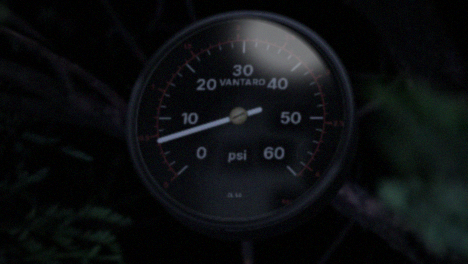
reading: psi 6
